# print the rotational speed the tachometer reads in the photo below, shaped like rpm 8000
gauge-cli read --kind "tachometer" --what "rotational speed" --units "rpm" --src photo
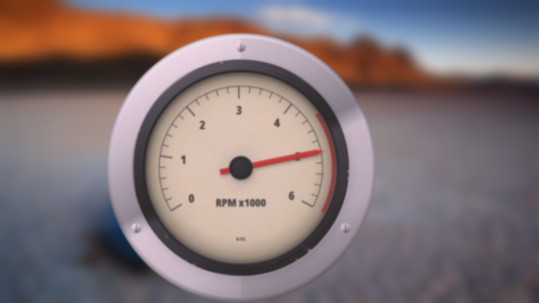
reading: rpm 5000
